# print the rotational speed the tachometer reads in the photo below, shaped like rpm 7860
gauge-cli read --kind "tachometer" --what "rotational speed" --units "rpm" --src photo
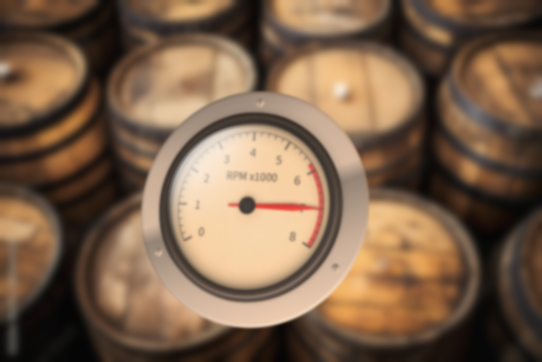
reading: rpm 7000
